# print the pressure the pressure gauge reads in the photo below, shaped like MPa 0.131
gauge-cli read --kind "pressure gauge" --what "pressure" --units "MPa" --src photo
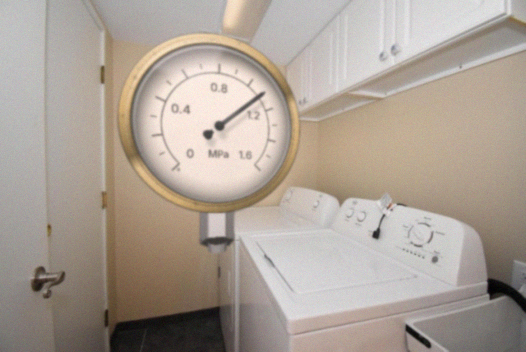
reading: MPa 1.1
